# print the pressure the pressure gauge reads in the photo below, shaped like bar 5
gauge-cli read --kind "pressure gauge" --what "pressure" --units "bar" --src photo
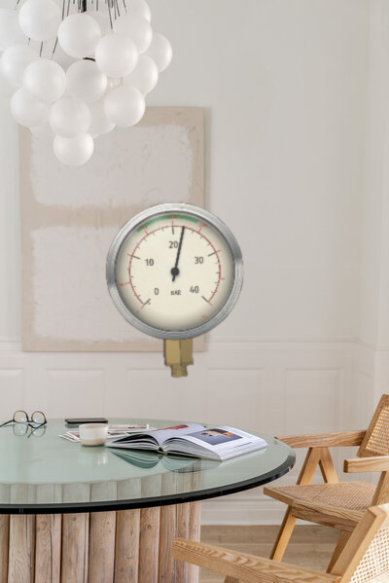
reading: bar 22
